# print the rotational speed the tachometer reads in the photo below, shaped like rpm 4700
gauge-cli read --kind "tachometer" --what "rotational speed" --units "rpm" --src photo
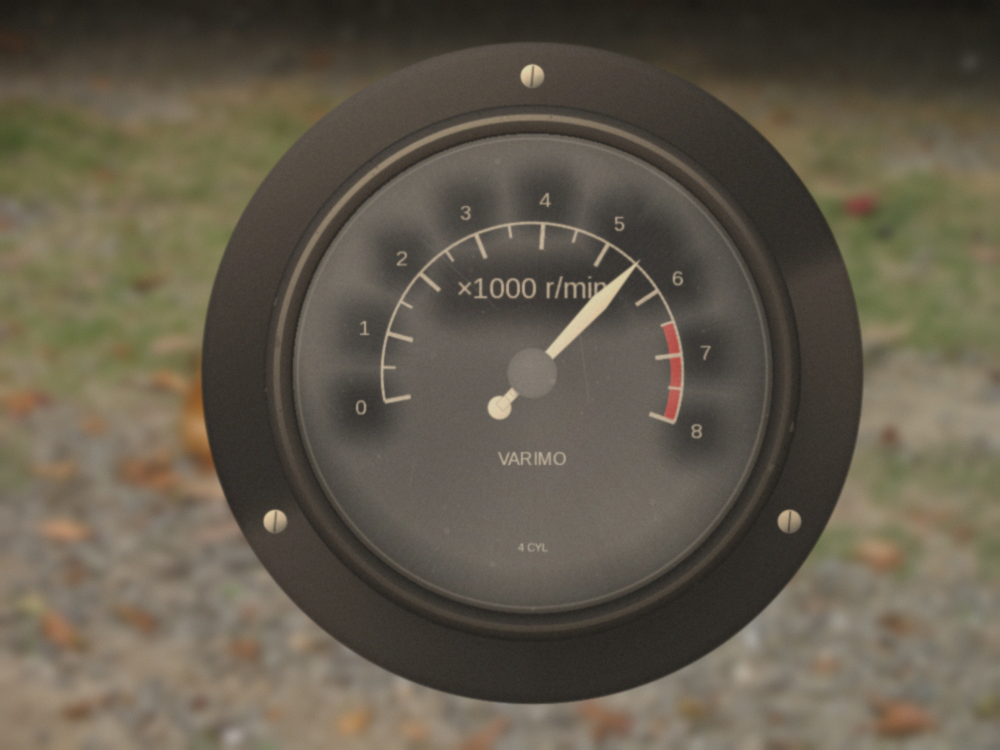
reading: rpm 5500
